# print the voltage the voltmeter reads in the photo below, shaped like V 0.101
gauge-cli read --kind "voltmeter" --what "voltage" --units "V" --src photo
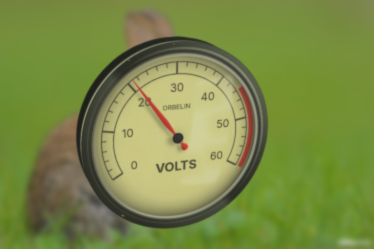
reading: V 21
